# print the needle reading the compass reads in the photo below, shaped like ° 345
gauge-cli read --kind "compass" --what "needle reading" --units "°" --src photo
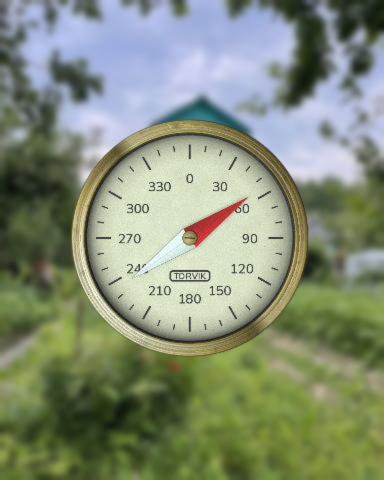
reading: ° 55
